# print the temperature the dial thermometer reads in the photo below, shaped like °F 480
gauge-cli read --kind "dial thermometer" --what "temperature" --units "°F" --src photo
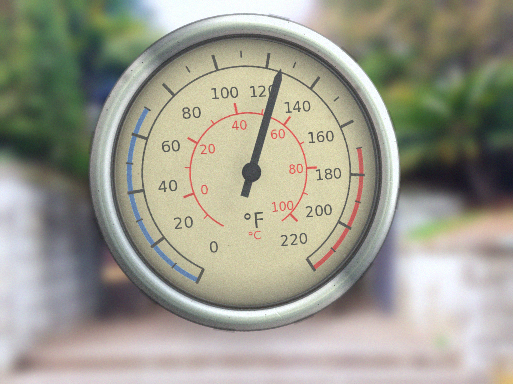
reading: °F 125
